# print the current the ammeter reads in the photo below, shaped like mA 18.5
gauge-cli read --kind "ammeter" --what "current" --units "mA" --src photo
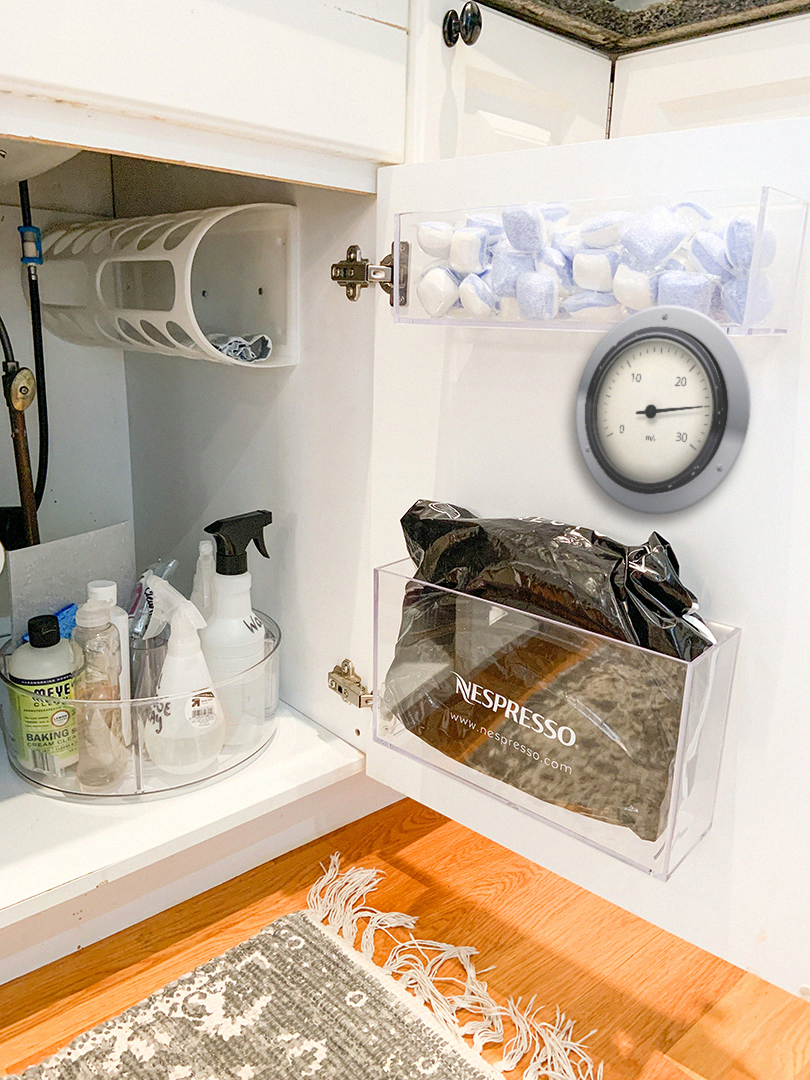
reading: mA 25
